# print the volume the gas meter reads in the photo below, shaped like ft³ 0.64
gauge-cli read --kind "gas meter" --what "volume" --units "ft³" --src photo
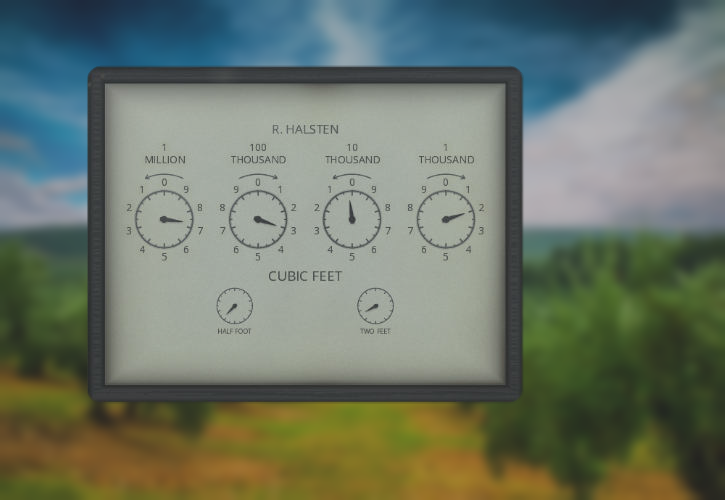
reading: ft³ 730200
